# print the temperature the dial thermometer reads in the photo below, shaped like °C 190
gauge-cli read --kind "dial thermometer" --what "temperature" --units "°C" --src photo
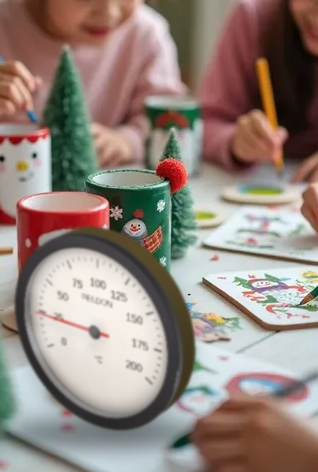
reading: °C 25
